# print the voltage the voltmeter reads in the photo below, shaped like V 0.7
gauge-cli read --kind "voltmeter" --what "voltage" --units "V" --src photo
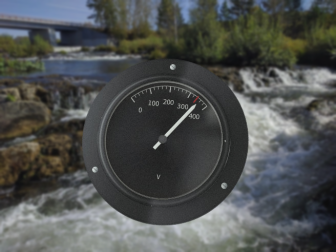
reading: V 360
